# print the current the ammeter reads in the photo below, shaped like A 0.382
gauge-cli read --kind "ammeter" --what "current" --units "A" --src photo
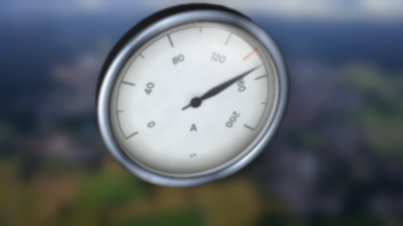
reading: A 150
